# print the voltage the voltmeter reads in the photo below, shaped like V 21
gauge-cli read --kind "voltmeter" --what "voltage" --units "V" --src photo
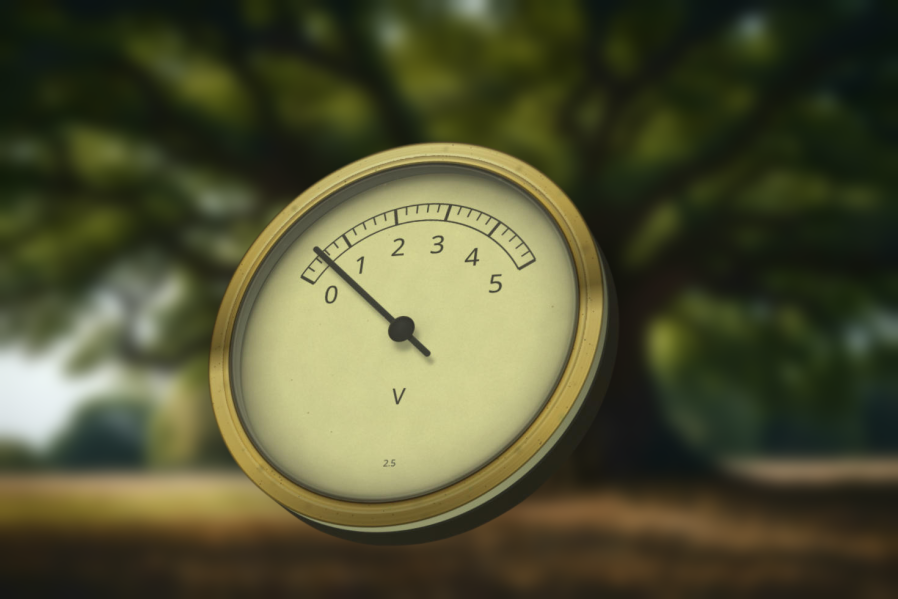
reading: V 0.5
